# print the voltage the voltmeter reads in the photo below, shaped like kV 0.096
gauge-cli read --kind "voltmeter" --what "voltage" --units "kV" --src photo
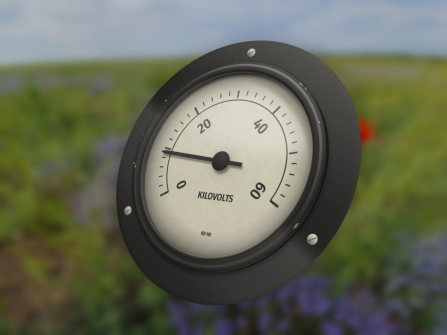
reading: kV 9
